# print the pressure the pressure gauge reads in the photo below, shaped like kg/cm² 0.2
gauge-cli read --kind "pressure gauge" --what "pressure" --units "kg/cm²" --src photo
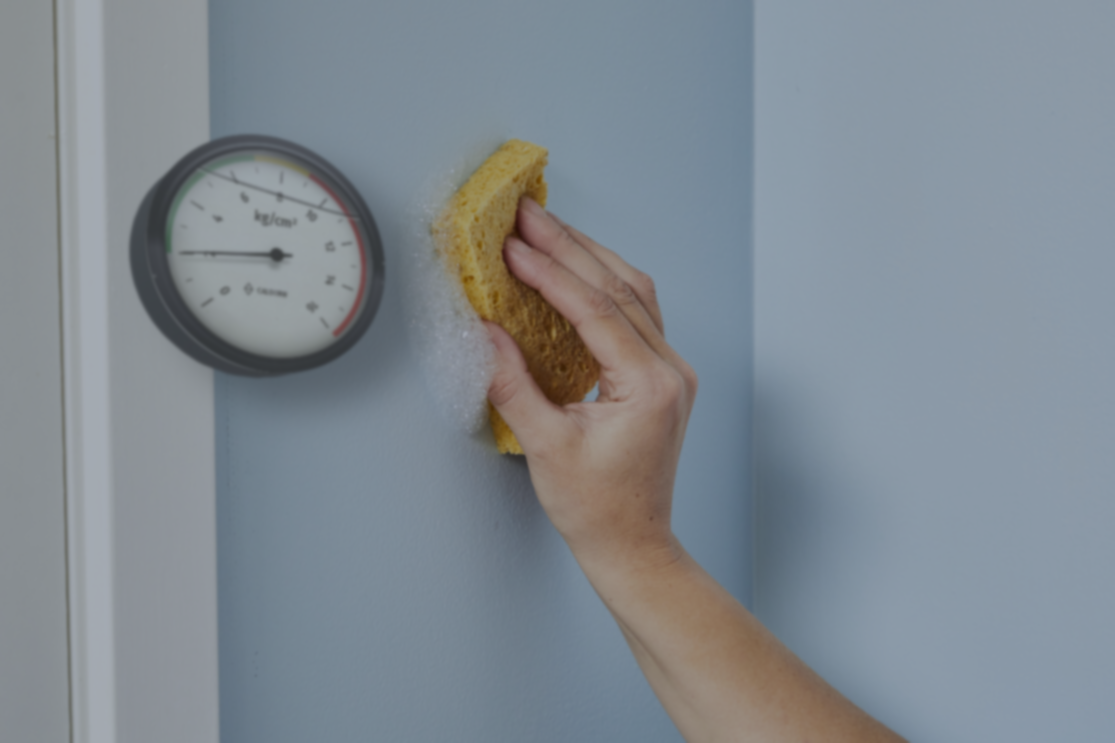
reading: kg/cm² 2
